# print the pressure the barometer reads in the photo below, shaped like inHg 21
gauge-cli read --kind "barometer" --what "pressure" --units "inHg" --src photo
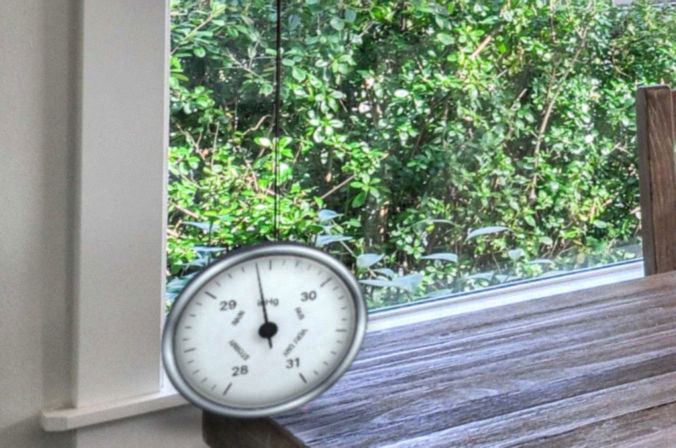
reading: inHg 29.4
